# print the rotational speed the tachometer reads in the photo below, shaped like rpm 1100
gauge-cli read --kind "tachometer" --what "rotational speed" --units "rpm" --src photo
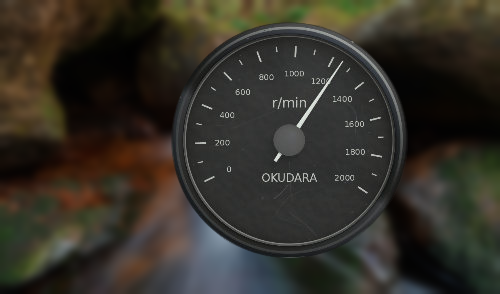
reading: rpm 1250
